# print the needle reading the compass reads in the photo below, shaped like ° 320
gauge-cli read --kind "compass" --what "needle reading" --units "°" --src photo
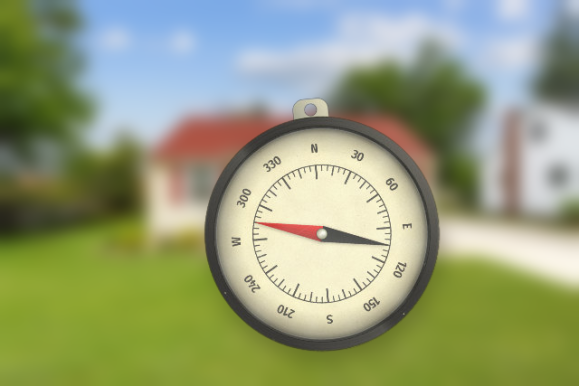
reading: ° 285
